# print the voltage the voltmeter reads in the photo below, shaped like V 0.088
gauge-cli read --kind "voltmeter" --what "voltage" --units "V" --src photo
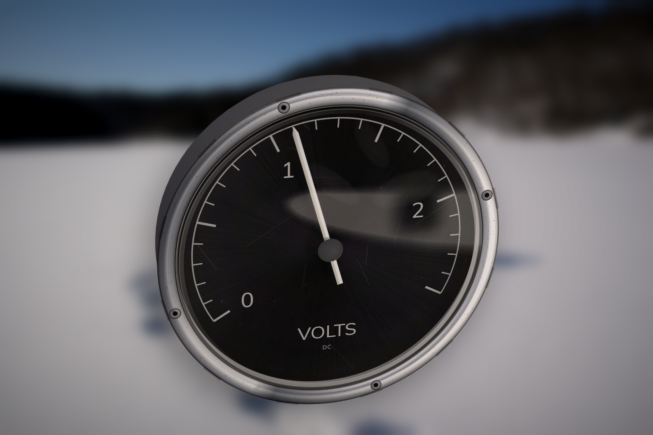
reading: V 1.1
